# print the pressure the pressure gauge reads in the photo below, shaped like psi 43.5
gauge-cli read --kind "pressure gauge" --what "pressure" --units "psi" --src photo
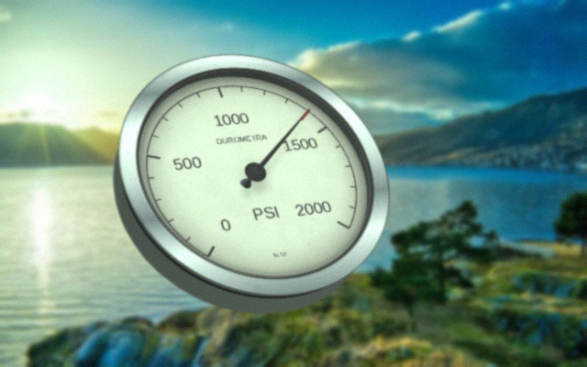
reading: psi 1400
